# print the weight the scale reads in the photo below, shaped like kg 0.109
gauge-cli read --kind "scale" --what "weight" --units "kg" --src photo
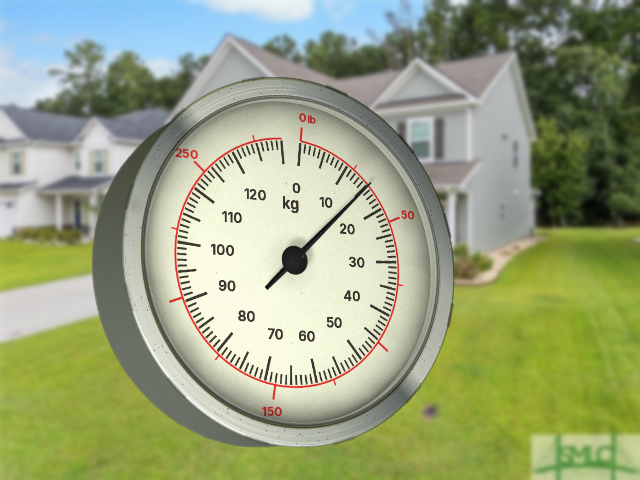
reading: kg 15
